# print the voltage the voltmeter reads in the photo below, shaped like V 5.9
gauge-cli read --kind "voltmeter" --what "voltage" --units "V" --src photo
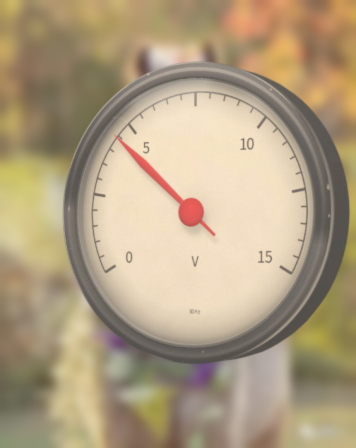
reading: V 4.5
